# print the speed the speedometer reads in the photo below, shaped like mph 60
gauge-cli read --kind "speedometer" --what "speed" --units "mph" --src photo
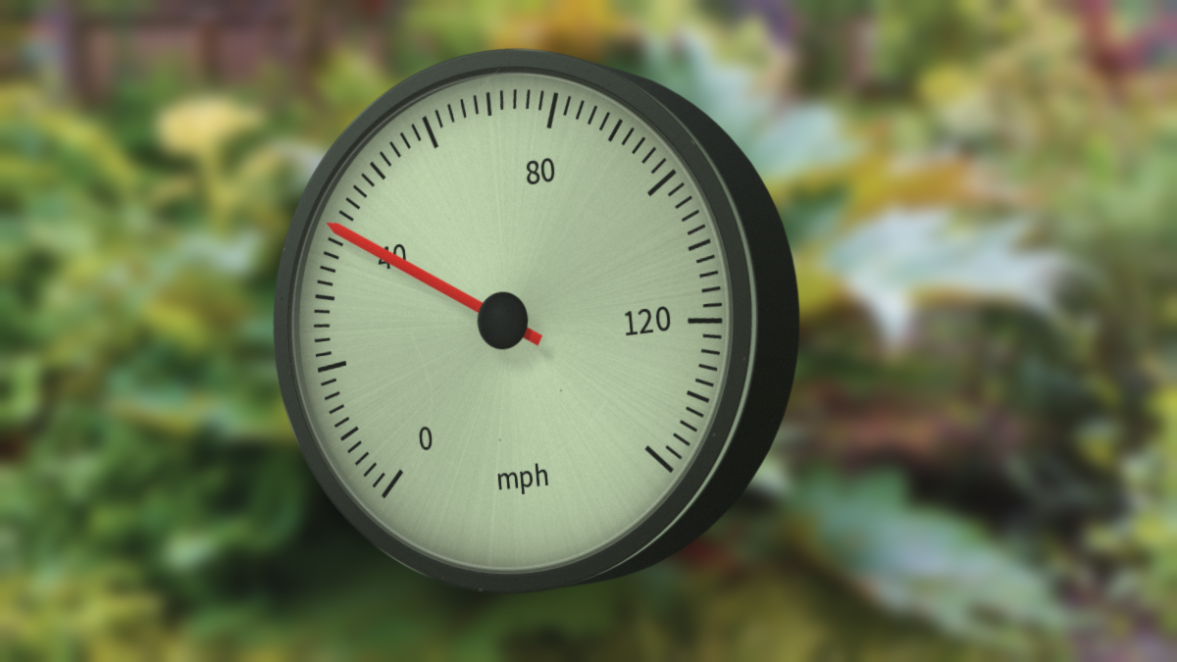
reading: mph 40
